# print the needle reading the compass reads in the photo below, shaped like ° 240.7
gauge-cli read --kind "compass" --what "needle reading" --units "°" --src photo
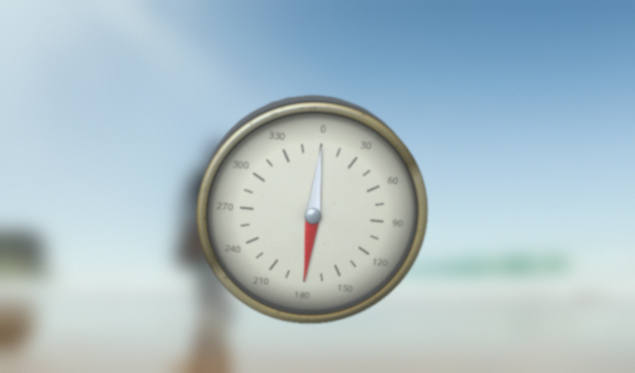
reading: ° 180
